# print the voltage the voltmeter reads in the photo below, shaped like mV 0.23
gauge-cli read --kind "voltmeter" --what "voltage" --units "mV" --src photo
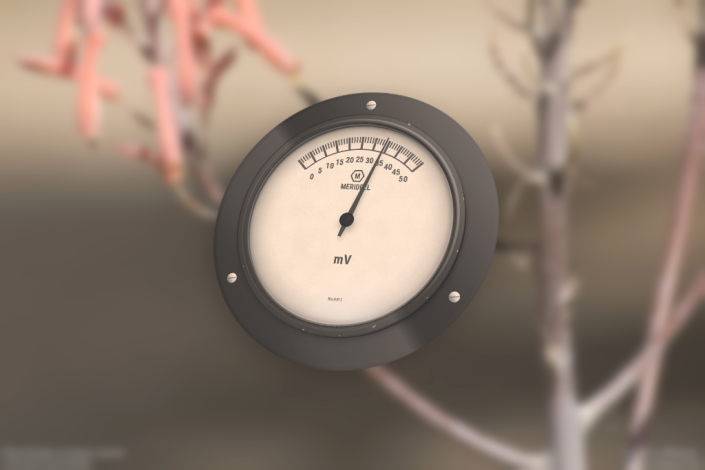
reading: mV 35
